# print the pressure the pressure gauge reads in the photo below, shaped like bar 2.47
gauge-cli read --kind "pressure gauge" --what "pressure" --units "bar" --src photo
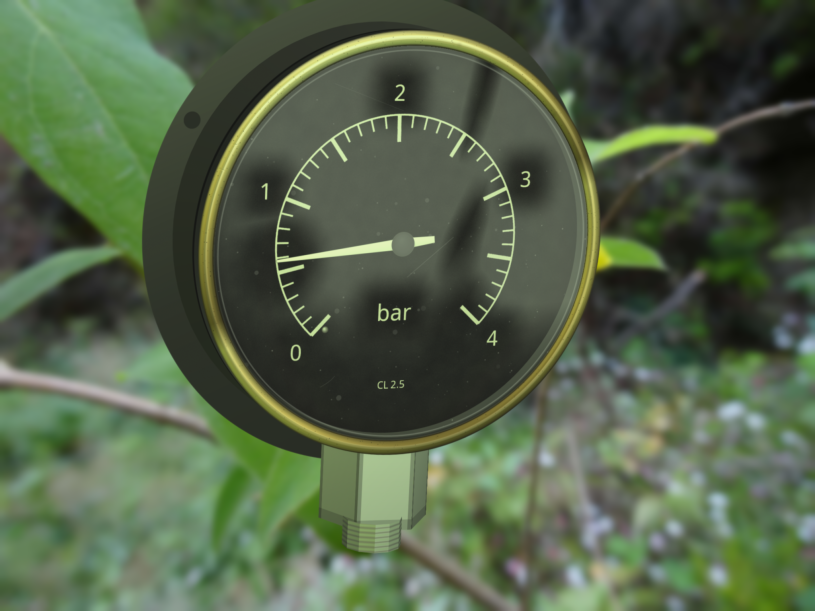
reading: bar 0.6
